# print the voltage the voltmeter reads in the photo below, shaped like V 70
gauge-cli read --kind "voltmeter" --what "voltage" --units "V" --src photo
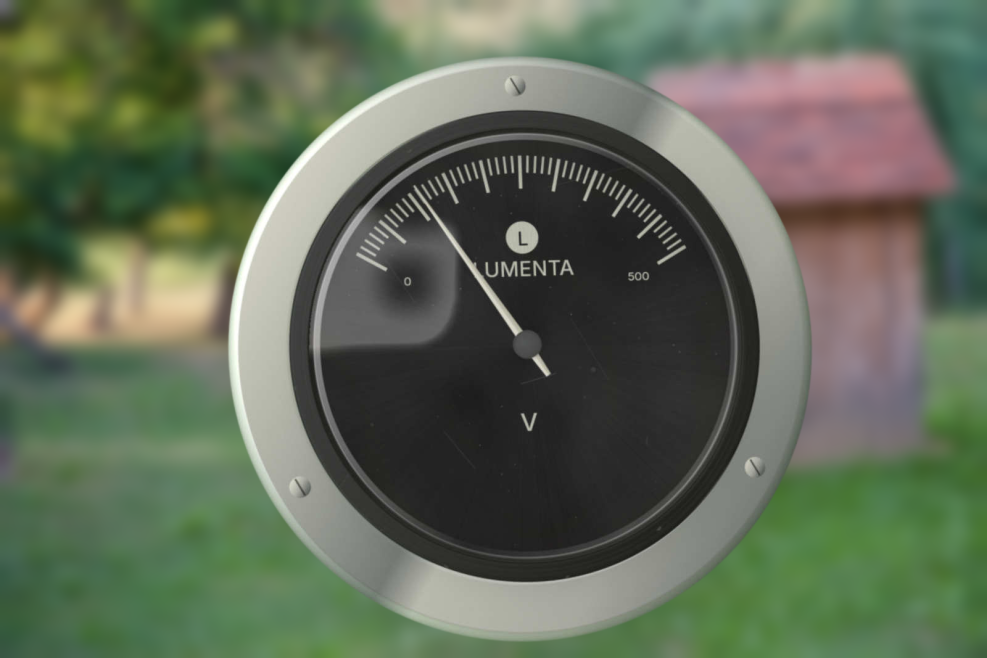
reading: V 110
